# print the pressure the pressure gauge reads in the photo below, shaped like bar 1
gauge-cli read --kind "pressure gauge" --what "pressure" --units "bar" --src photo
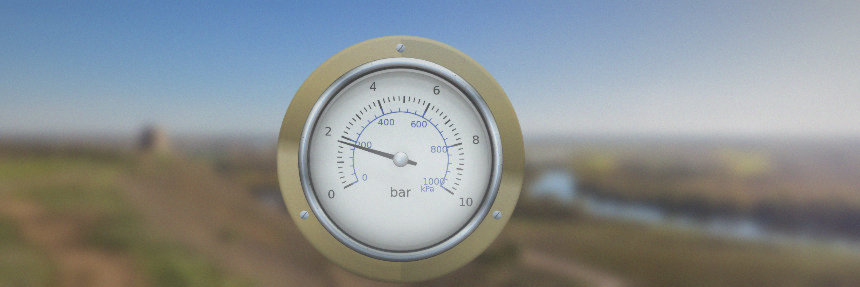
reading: bar 1.8
